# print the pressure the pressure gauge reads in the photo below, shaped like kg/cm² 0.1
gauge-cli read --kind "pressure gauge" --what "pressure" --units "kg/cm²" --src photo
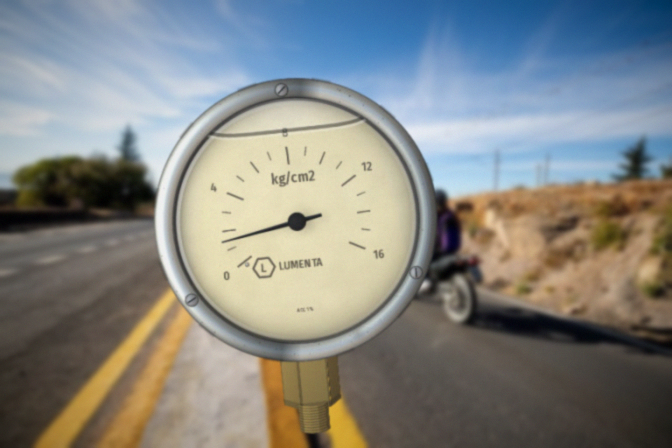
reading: kg/cm² 1.5
